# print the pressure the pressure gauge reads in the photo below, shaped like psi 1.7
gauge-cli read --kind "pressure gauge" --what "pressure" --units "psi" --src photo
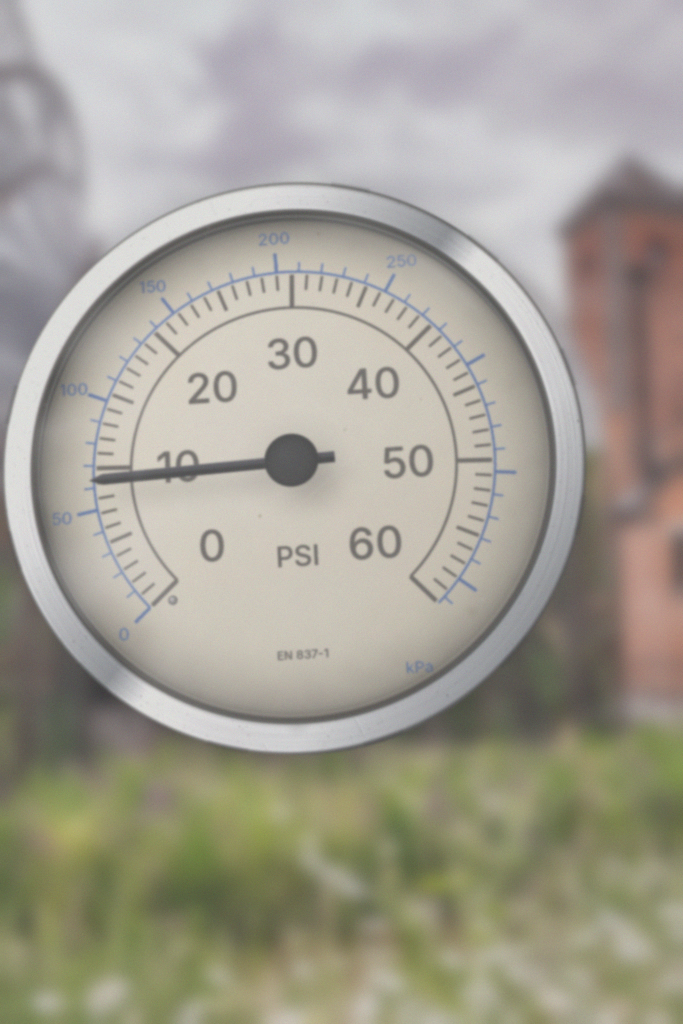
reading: psi 9
